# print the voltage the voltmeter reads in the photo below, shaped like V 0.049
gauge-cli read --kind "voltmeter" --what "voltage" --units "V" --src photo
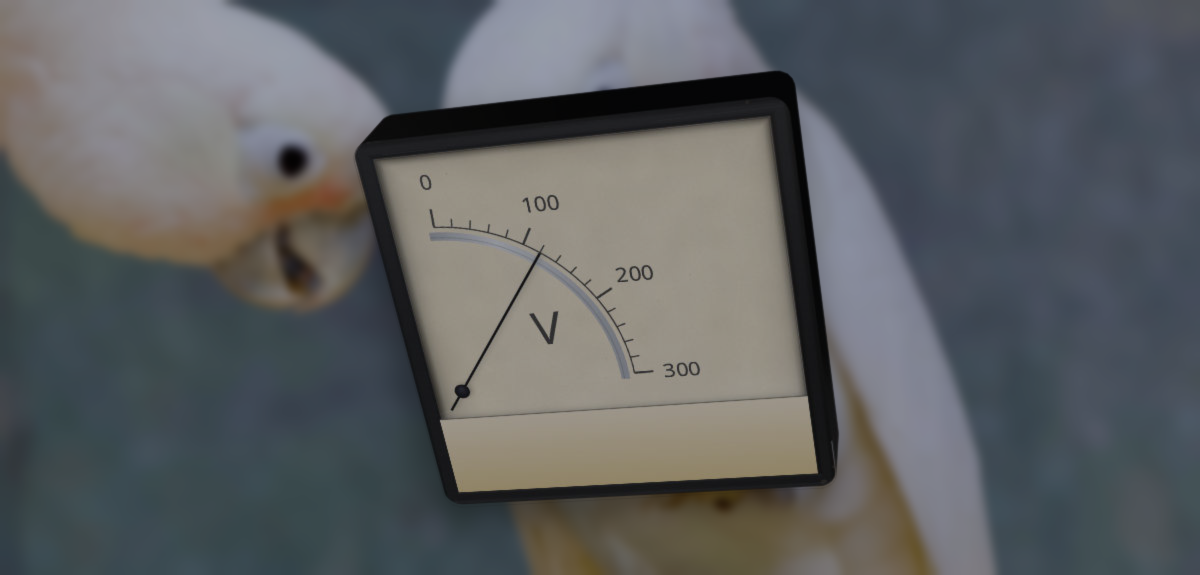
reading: V 120
